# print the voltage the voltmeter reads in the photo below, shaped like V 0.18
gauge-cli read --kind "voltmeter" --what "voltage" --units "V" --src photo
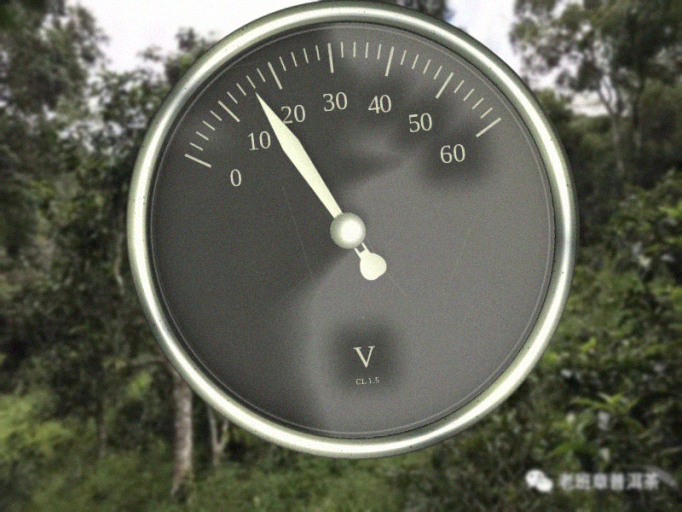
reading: V 16
